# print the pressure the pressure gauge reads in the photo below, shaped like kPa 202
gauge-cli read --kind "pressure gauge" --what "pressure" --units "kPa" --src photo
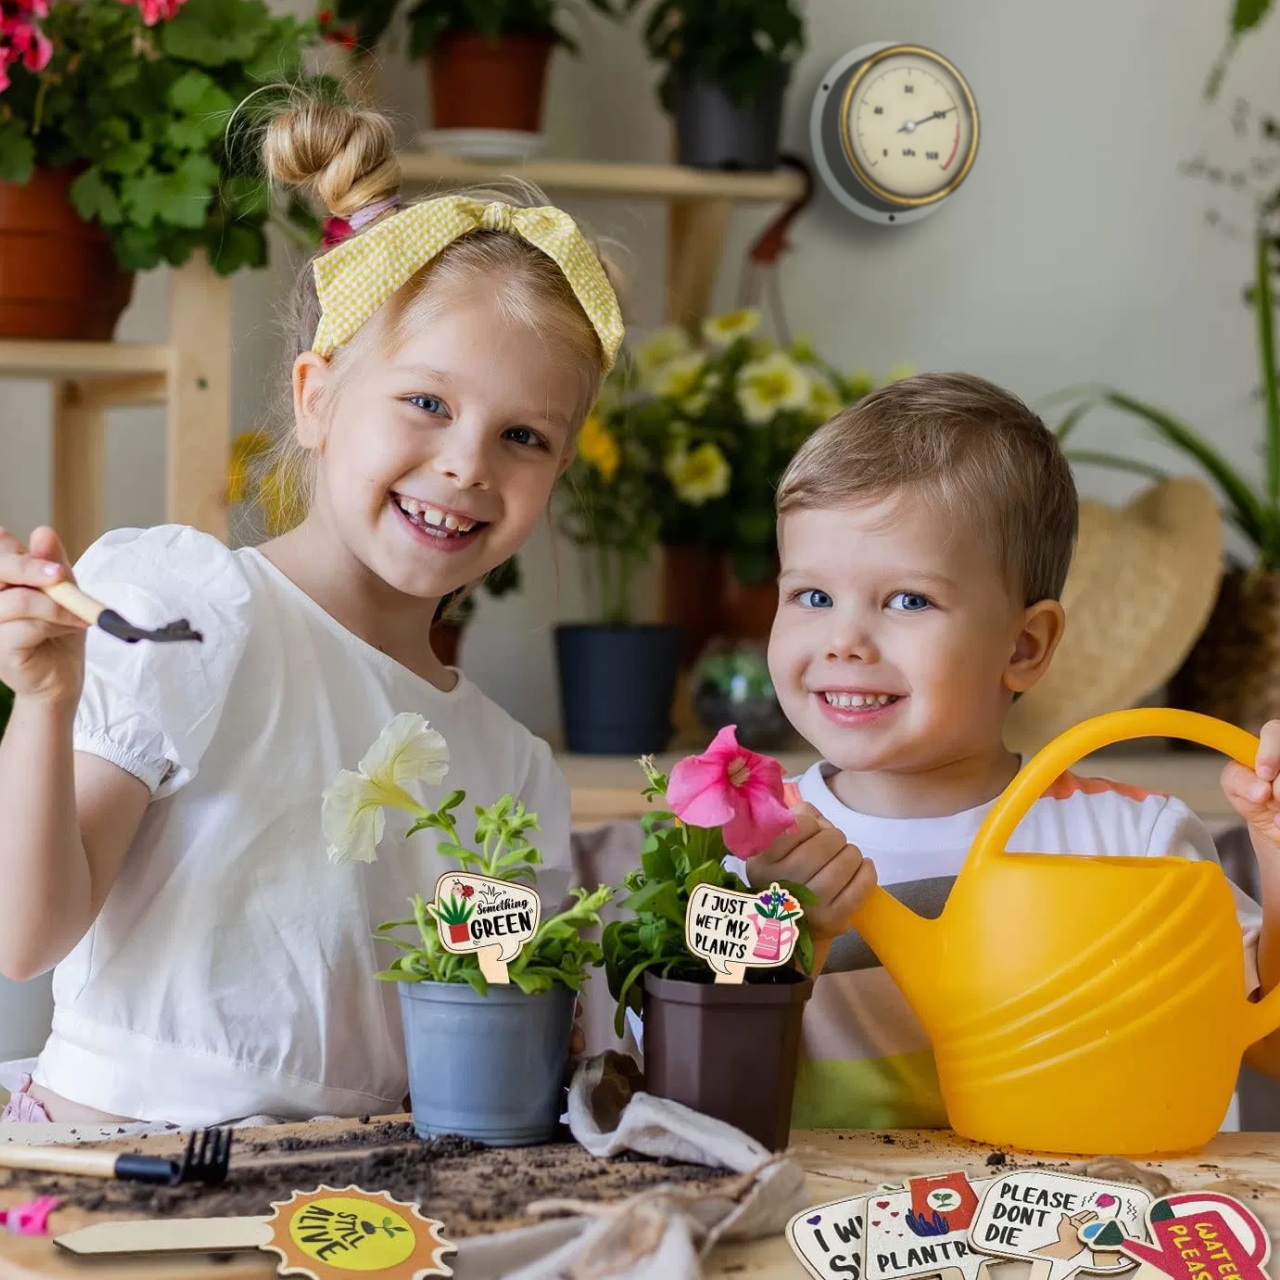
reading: kPa 120
